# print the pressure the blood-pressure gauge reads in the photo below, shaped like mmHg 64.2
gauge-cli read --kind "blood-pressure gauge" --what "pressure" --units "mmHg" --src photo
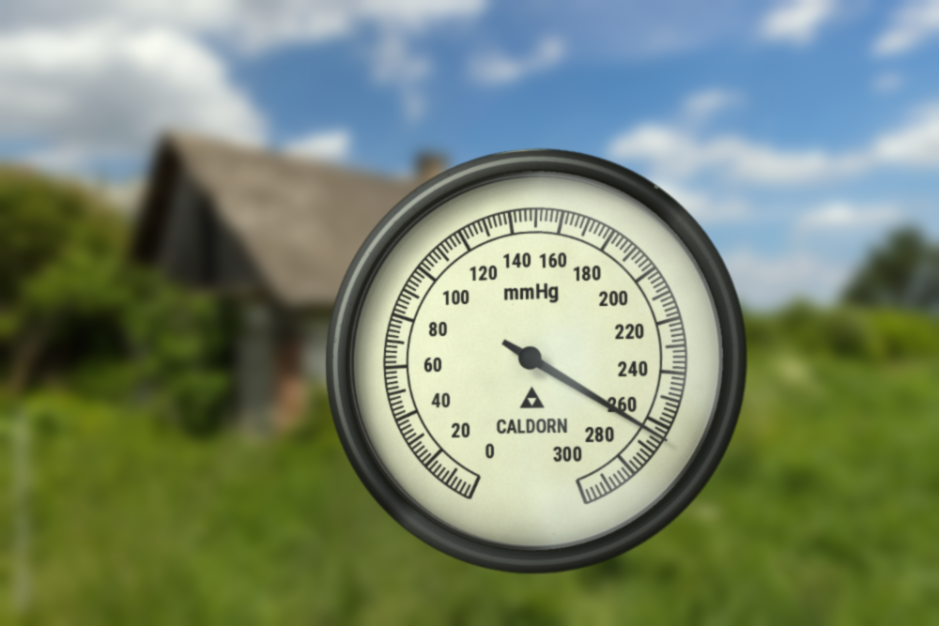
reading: mmHg 264
